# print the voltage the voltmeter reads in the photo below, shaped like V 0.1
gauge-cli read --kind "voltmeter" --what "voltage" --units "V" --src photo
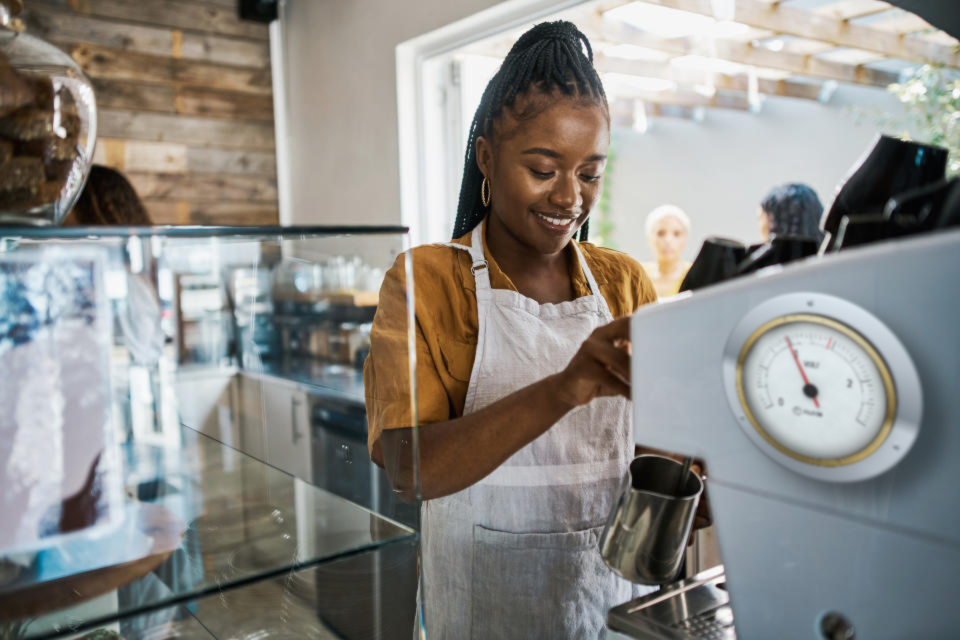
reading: V 1
